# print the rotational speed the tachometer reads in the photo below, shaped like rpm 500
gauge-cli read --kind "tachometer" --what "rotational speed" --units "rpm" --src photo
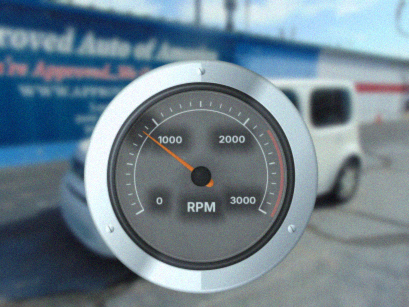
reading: rpm 850
